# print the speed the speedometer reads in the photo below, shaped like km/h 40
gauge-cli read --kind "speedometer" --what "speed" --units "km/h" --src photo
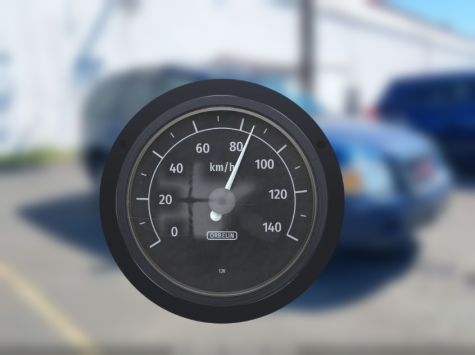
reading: km/h 85
